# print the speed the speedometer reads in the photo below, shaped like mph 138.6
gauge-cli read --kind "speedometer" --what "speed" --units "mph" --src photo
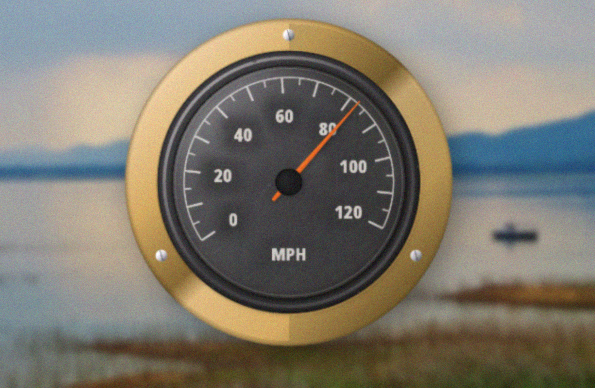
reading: mph 82.5
